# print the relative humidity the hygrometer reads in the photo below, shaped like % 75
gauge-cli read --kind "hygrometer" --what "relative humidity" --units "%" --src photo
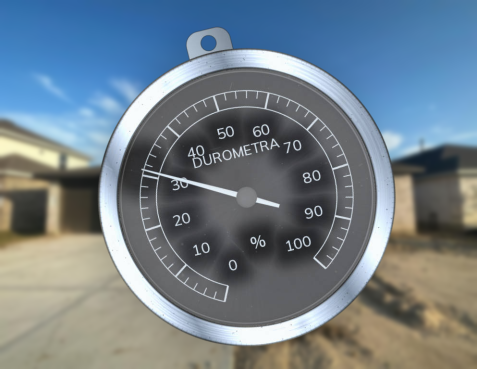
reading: % 31
